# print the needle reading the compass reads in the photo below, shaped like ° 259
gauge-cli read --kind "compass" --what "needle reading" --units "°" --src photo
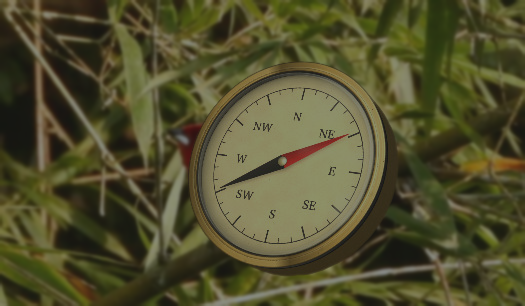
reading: ° 60
